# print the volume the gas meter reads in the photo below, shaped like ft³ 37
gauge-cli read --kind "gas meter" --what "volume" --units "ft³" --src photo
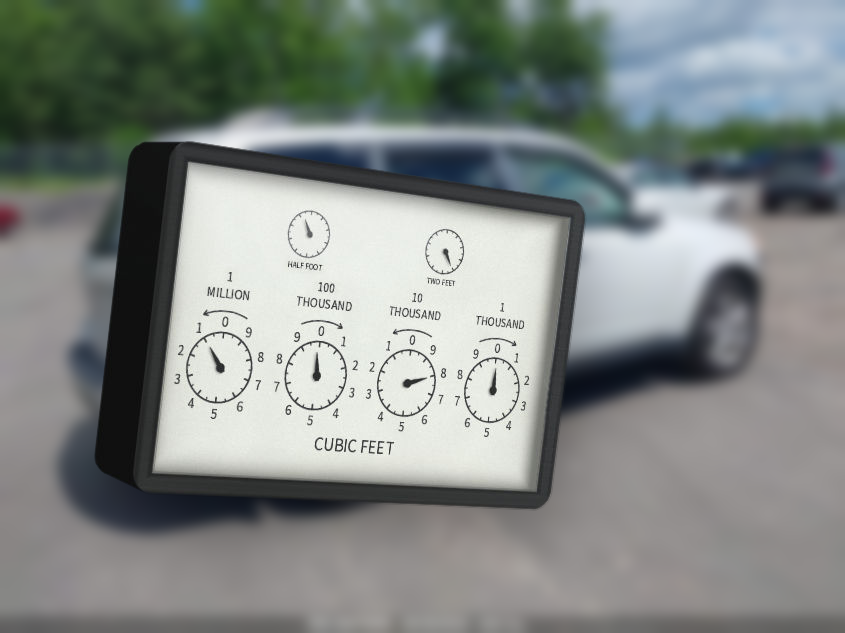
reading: ft³ 98000
